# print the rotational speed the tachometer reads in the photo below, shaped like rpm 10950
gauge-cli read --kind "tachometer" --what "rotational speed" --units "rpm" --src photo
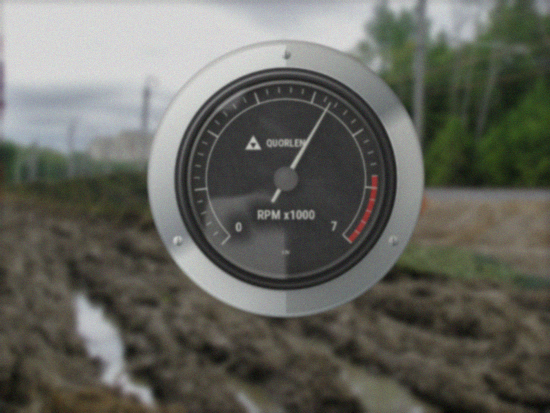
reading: rpm 4300
